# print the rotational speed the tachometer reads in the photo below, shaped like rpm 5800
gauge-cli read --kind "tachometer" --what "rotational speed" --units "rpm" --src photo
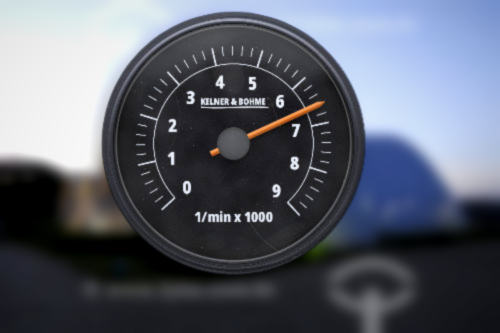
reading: rpm 6600
